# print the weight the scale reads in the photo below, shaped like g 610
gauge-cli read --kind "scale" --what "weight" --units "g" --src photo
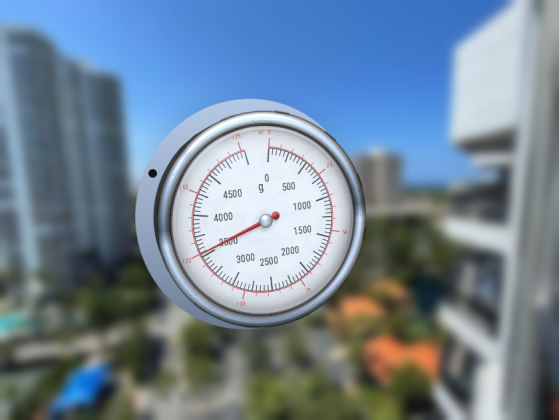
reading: g 3550
